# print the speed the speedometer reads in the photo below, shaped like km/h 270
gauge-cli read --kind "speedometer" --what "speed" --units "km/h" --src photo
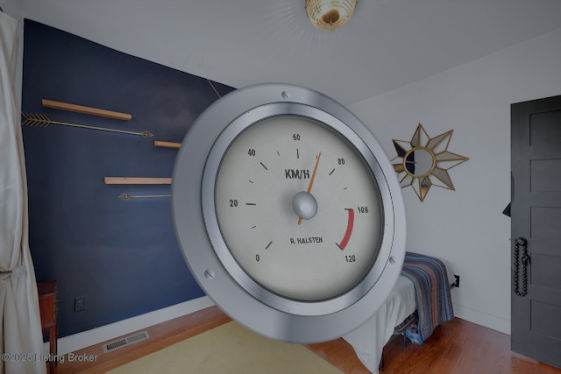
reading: km/h 70
